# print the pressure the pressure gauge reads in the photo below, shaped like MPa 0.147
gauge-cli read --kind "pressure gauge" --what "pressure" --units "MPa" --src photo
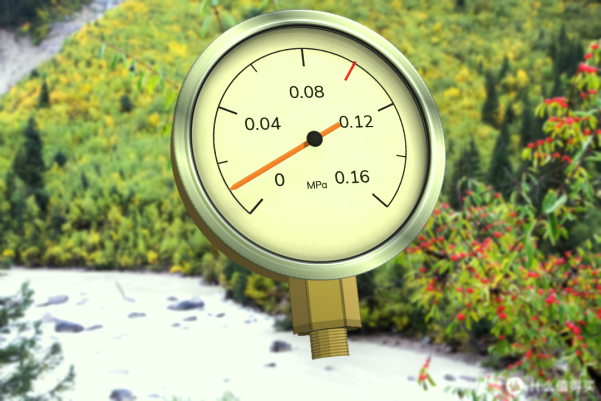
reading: MPa 0.01
